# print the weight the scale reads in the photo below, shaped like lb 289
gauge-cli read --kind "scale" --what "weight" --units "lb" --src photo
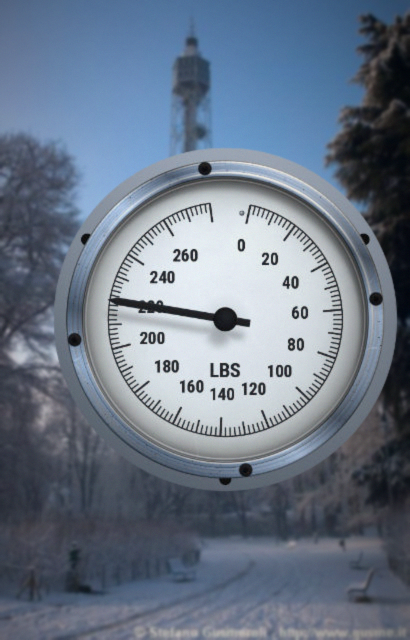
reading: lb 220
